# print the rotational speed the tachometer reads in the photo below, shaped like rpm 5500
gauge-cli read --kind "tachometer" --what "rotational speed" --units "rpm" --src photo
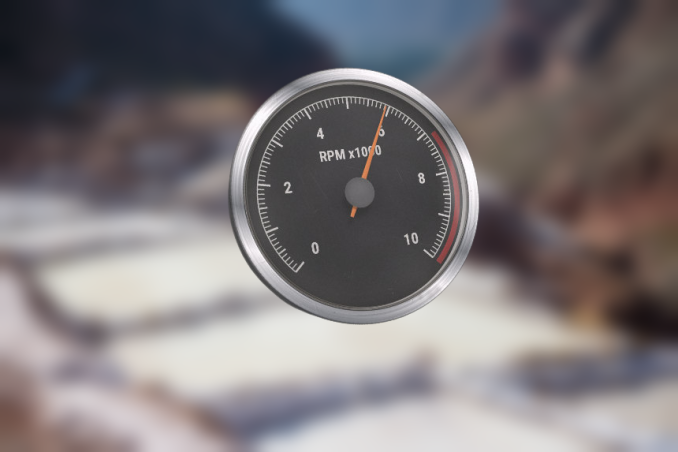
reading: rpm 5900
